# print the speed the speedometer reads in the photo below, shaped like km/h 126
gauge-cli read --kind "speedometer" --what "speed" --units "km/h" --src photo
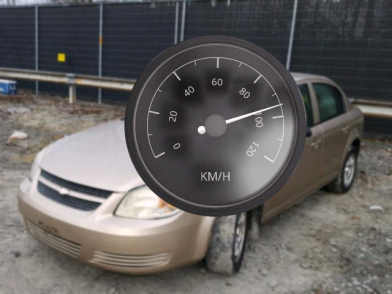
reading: km/h 95
